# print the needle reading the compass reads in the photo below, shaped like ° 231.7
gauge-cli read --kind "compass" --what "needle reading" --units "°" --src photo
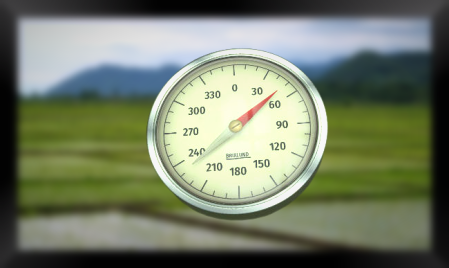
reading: ° 50
